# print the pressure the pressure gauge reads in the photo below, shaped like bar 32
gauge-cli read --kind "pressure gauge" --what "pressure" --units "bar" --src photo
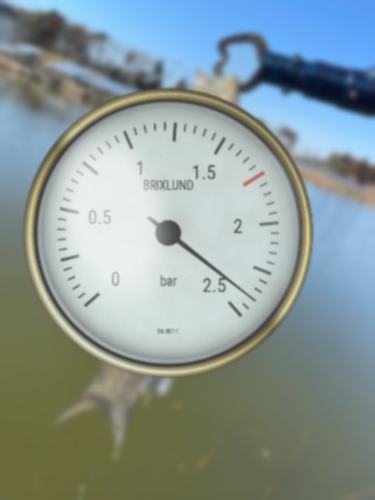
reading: bar 2.4
